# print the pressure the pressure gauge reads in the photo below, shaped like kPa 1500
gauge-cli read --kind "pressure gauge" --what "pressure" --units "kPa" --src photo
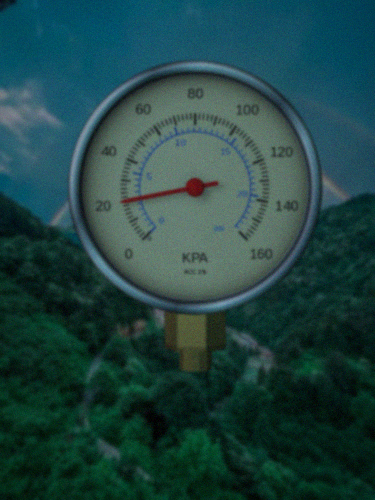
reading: kPa 20
